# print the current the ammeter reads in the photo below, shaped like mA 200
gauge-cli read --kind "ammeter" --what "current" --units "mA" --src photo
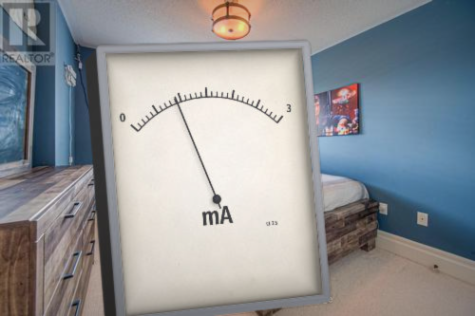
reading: mA 0.9
